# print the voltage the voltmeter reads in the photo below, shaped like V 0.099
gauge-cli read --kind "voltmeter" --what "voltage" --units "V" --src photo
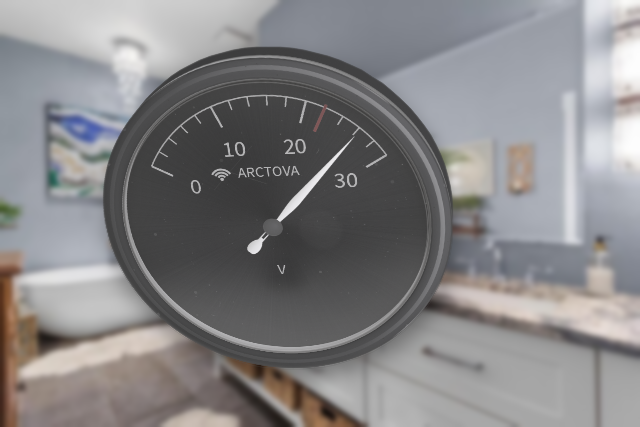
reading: V 26
